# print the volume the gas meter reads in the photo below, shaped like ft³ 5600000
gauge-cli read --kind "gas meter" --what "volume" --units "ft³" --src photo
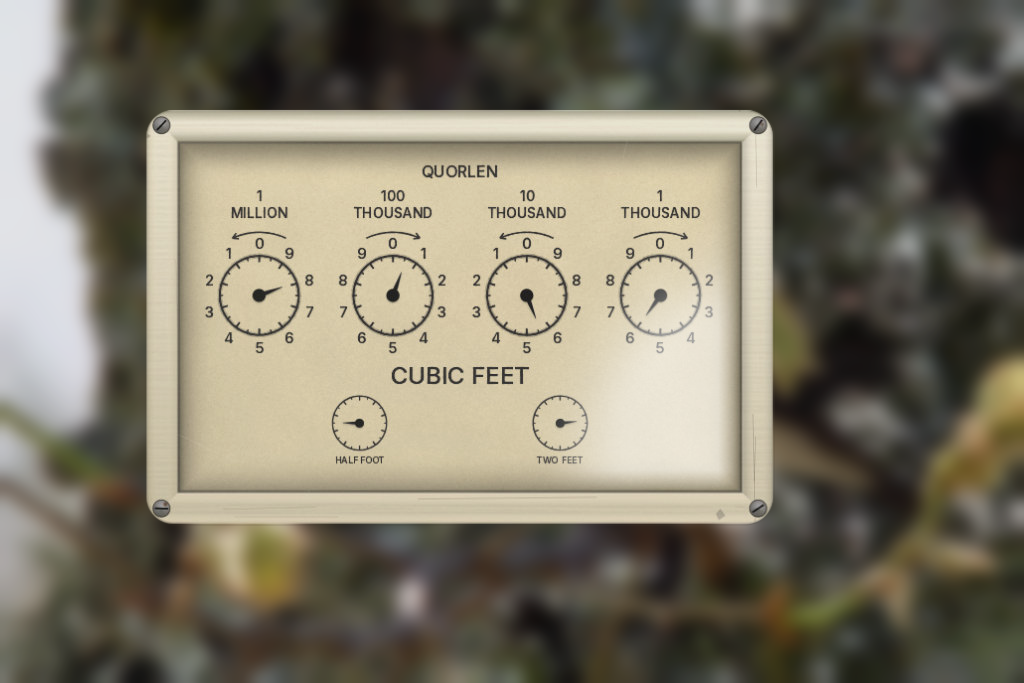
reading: ft³ 805600
